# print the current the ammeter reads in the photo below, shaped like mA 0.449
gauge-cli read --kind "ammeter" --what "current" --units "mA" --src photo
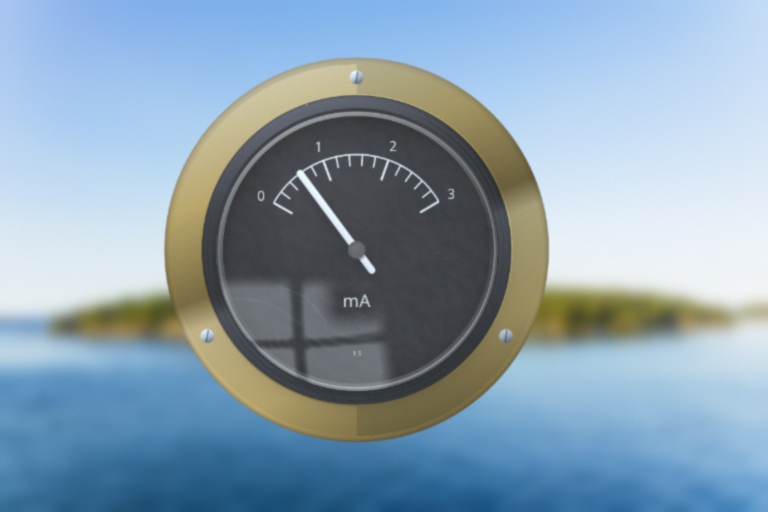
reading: mA 0.6
